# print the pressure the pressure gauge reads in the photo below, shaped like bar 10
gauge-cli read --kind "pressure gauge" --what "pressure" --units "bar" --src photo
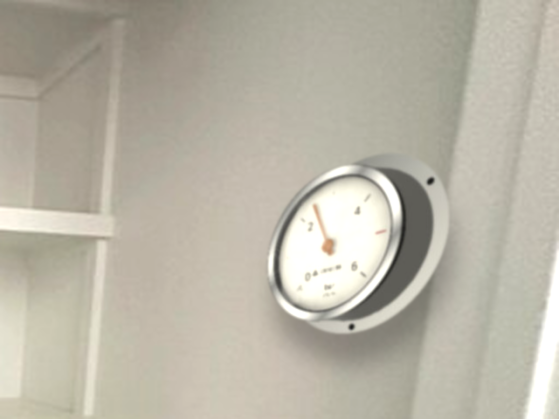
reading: bar 2.5
